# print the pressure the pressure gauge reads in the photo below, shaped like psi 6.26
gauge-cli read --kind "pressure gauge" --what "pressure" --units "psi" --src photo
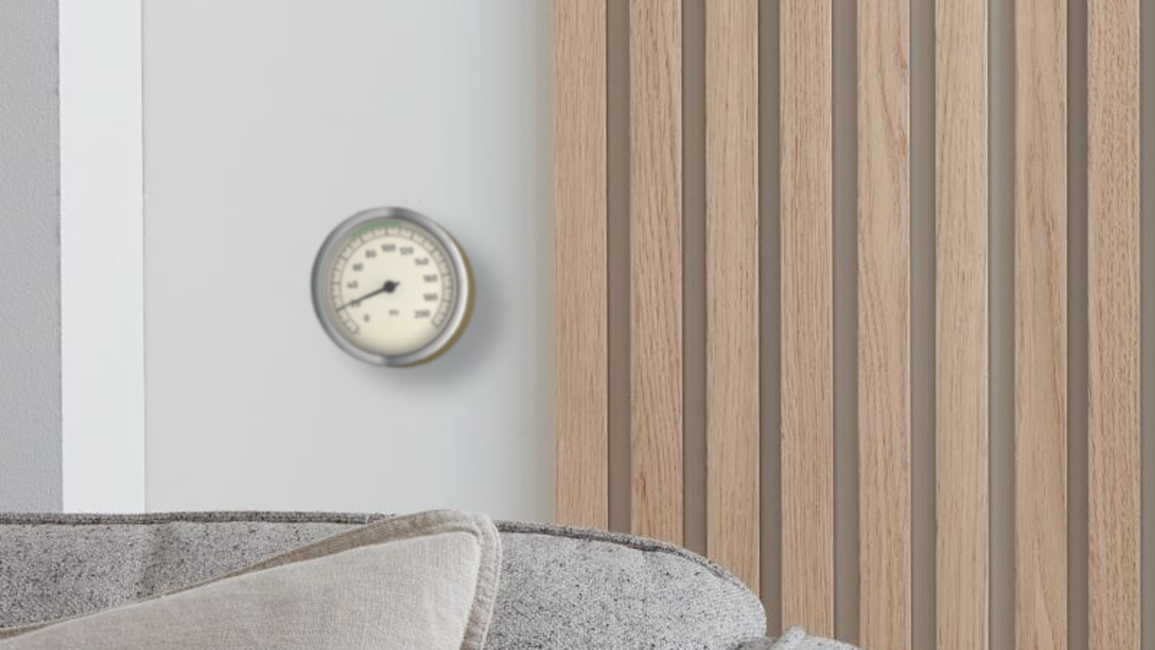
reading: psi 20
